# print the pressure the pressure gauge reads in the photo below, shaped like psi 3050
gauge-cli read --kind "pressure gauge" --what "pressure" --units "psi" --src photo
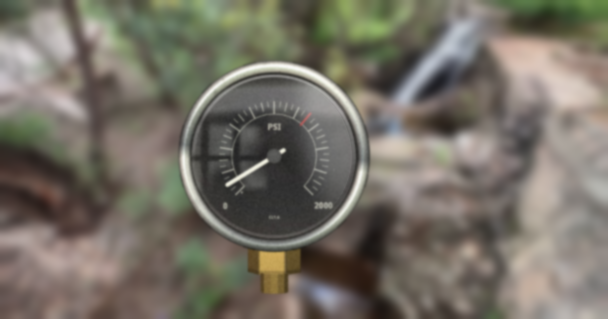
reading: psi 100
